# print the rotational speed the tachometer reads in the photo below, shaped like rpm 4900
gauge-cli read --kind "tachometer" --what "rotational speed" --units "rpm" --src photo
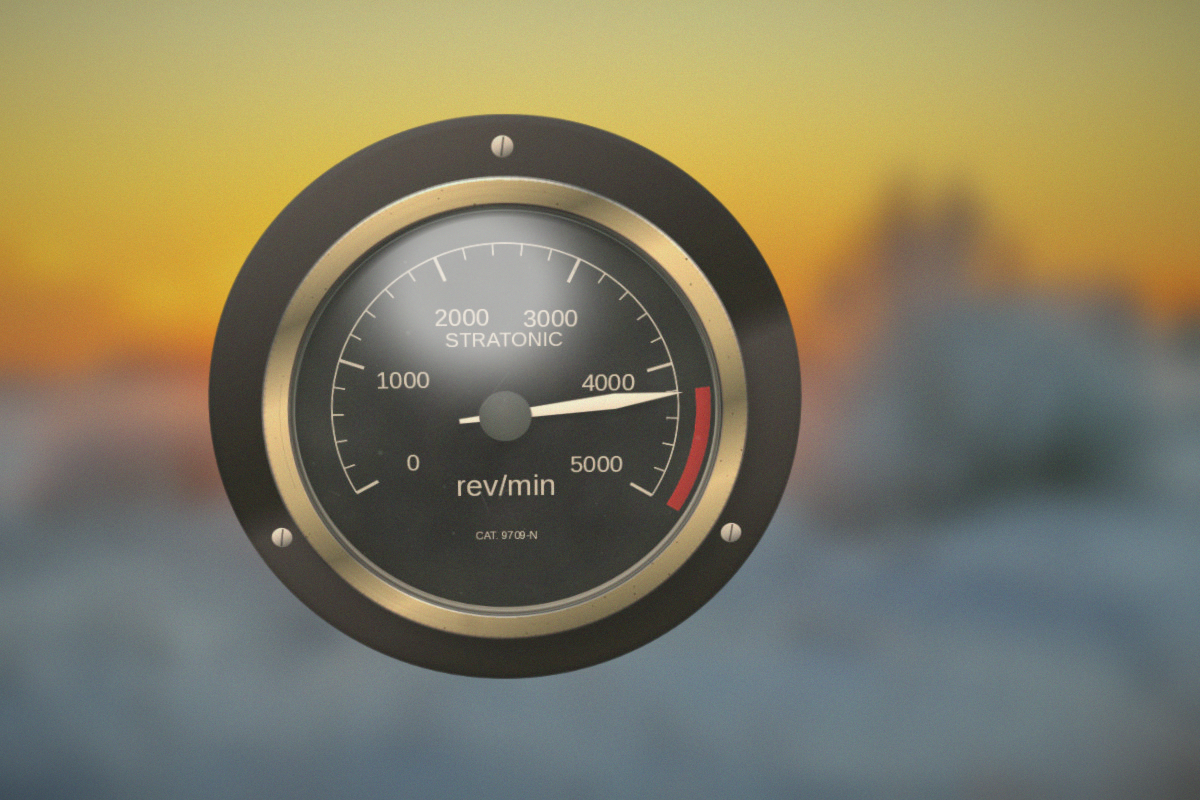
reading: rpm 4200
